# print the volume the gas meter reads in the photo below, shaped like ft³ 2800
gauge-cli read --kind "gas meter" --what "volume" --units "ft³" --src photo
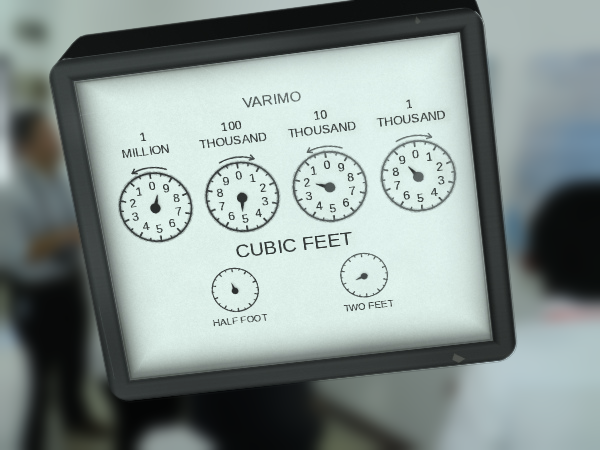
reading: ft³ 951900
